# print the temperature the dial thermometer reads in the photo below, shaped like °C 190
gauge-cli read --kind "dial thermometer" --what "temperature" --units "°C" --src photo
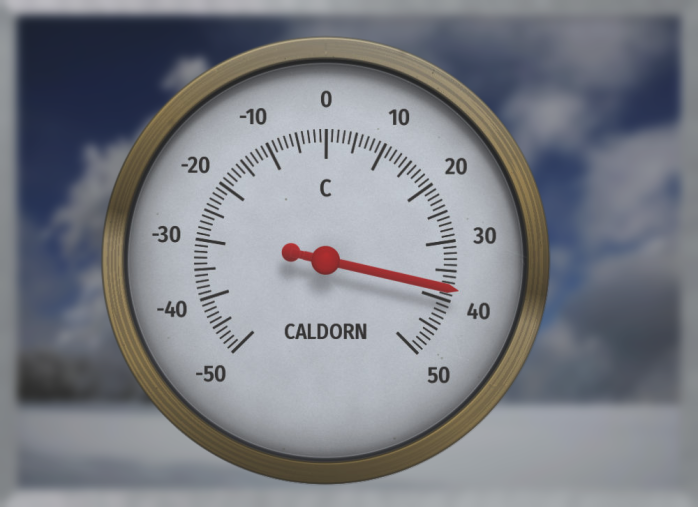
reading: °C 38
